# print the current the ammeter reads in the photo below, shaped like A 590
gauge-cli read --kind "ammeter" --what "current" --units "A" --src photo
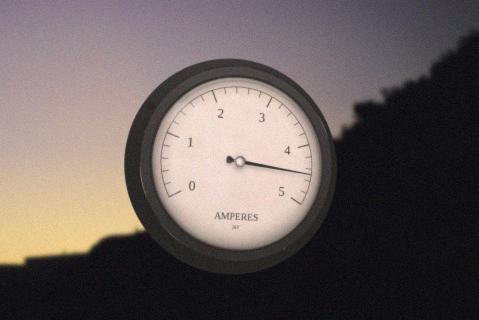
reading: A 4.5
